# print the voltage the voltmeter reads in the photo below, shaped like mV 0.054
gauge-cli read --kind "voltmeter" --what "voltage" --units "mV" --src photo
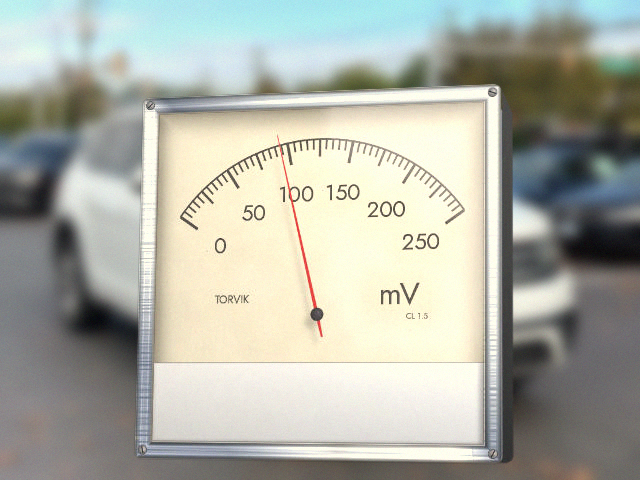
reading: mV 95
